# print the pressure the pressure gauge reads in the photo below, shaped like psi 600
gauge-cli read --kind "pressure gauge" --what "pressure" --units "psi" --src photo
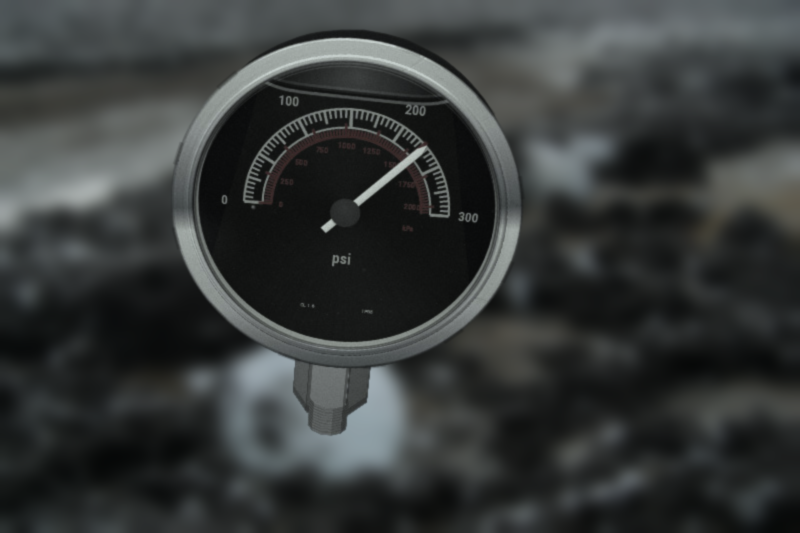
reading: psi 225
